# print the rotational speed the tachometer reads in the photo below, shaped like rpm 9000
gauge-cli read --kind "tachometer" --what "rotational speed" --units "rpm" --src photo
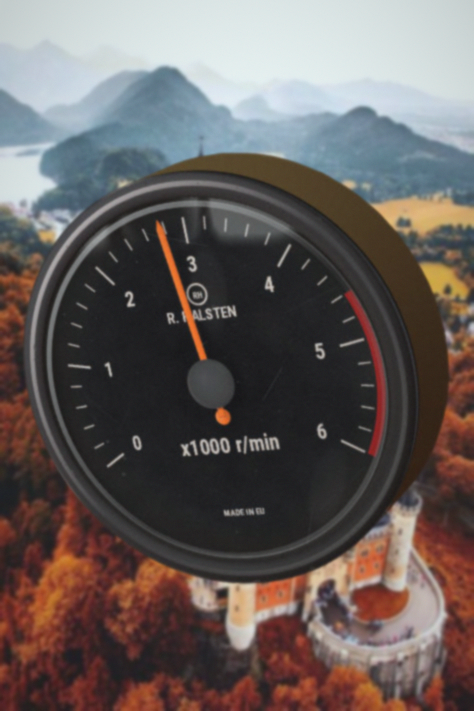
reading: rpm 2800
